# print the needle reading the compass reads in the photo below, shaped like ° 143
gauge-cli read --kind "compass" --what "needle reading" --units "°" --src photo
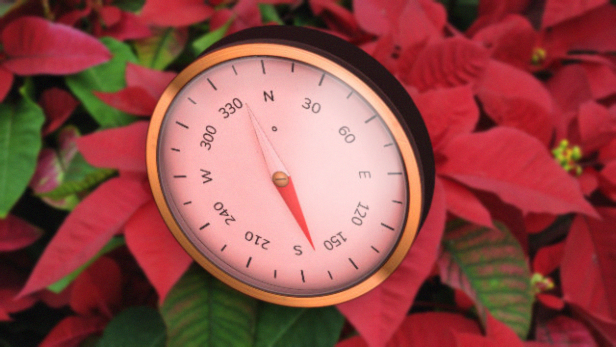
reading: ° 165
